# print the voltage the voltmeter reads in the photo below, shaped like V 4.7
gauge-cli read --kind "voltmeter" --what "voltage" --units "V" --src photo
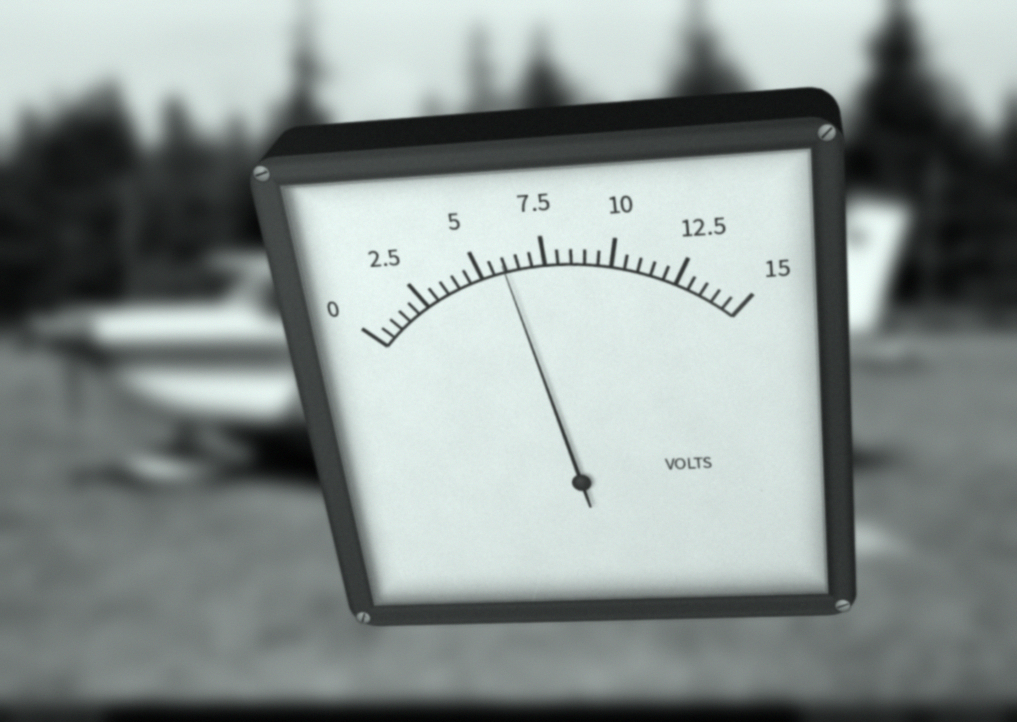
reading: V 6
